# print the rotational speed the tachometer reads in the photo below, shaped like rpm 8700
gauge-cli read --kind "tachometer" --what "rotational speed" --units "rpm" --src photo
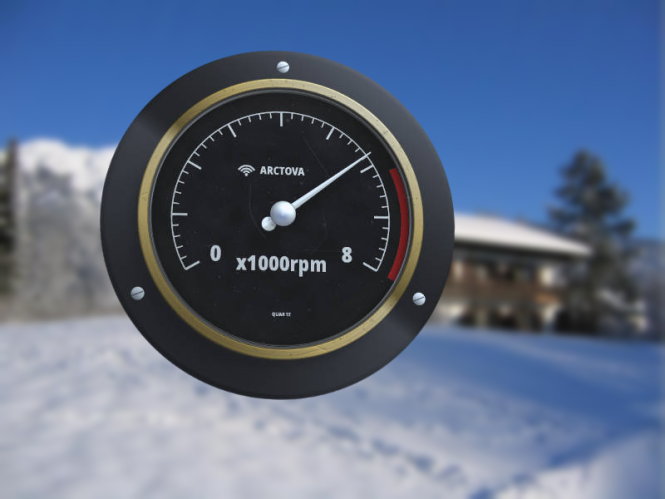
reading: rpm 5800
